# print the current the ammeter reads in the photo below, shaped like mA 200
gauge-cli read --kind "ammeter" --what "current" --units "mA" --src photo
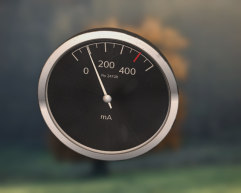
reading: mA 100
